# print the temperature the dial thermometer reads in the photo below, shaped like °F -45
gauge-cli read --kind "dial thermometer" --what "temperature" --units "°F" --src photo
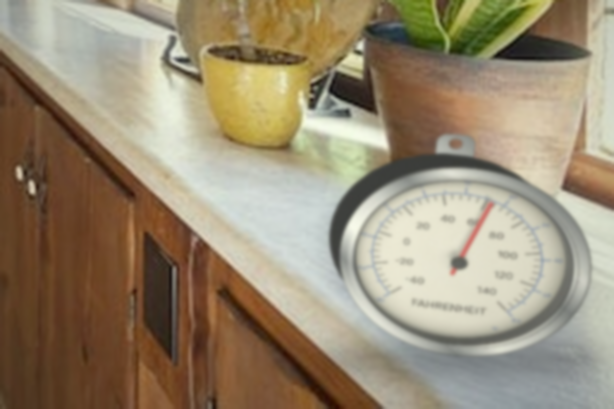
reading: °F 60
